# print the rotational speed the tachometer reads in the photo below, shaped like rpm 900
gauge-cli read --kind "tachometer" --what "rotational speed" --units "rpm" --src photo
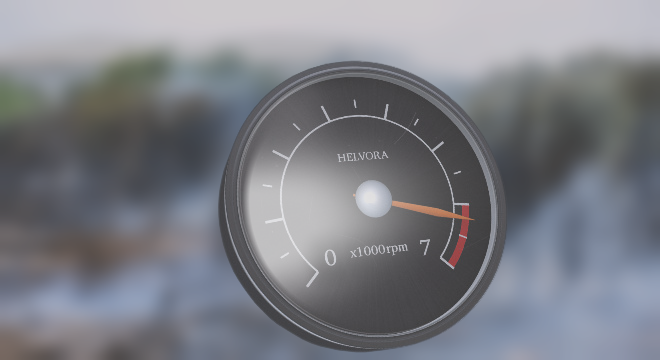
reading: rpm 6250
